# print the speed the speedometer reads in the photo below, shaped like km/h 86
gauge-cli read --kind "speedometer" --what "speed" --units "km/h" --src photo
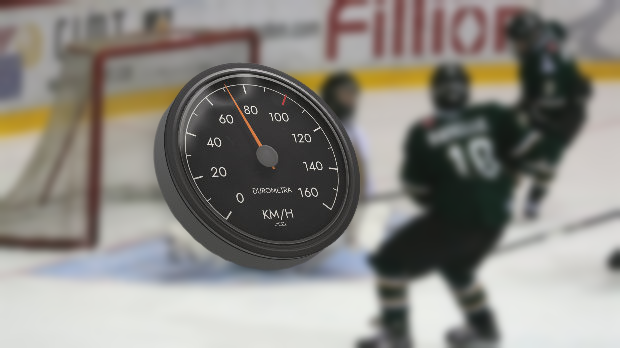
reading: km/h 70
